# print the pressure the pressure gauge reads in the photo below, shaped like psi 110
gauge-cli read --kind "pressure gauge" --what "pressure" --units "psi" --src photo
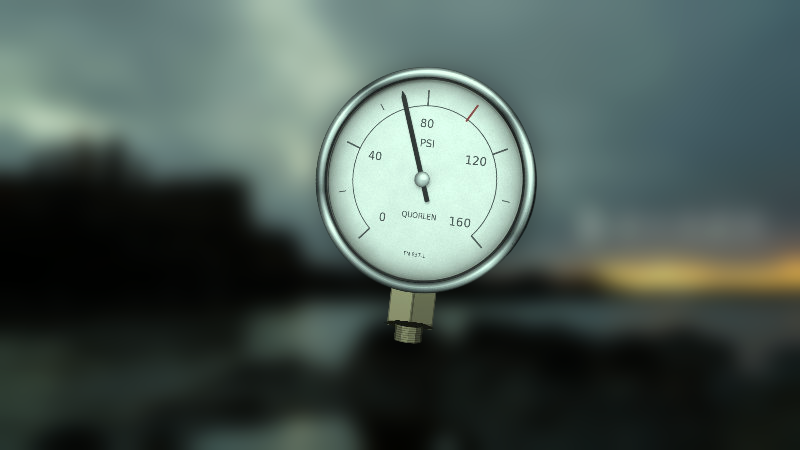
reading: psi 70
